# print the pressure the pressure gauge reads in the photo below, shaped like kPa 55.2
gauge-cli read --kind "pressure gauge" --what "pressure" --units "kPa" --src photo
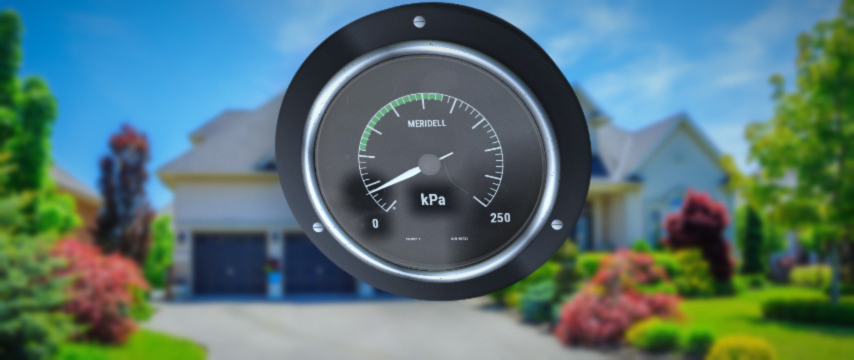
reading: kPa 20
